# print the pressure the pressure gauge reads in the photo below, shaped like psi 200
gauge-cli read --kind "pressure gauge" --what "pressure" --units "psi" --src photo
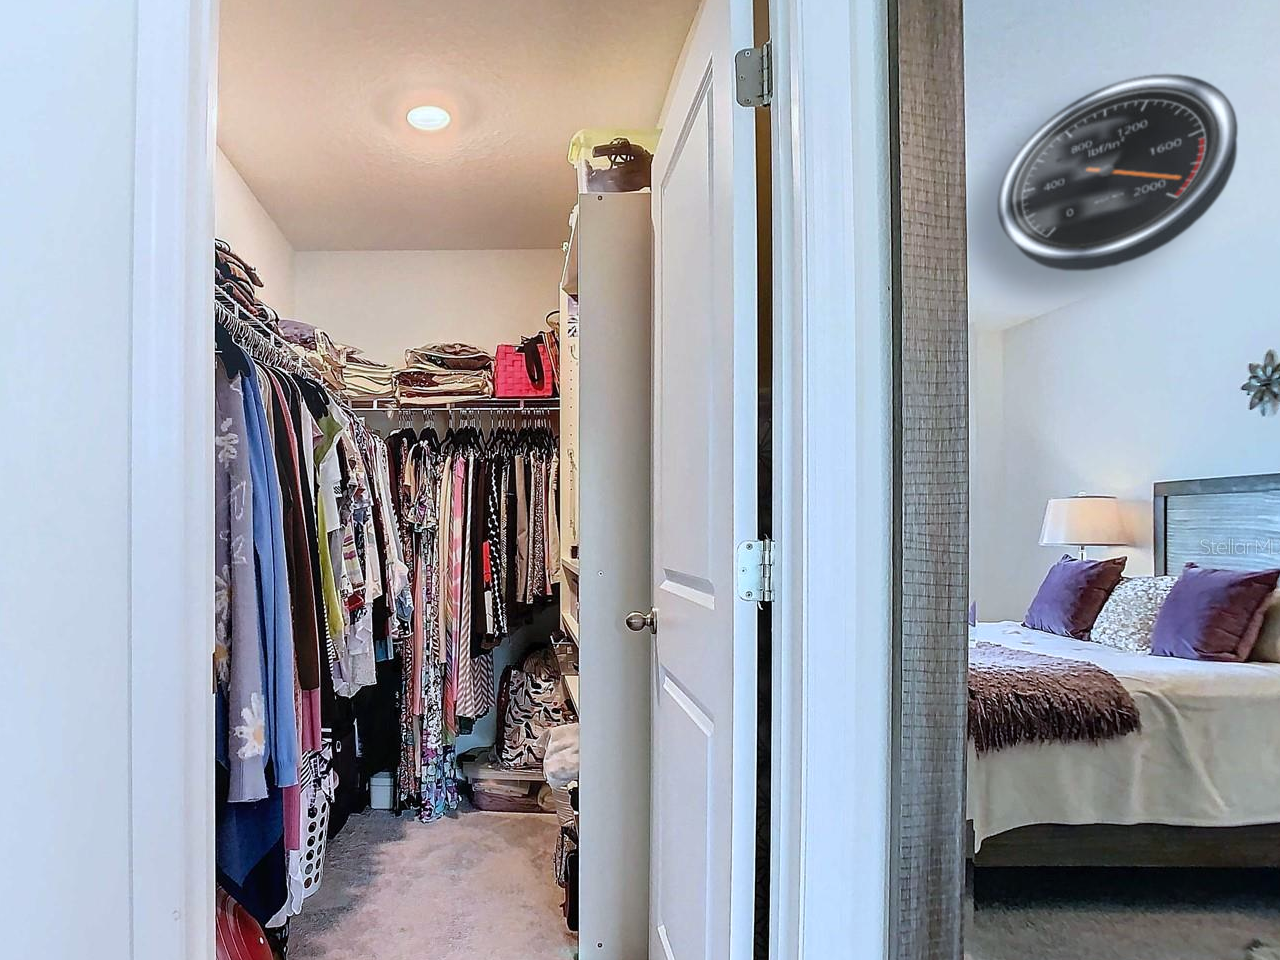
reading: psi 1900
